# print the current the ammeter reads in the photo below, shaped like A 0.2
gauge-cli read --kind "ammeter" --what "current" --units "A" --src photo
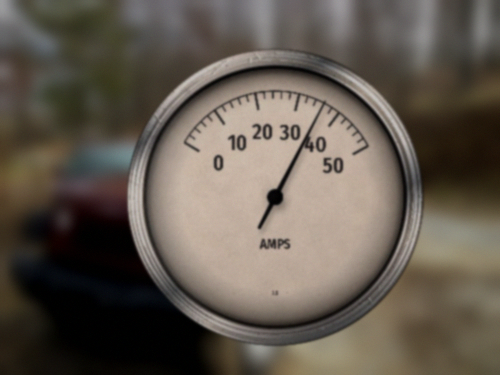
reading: A 36
